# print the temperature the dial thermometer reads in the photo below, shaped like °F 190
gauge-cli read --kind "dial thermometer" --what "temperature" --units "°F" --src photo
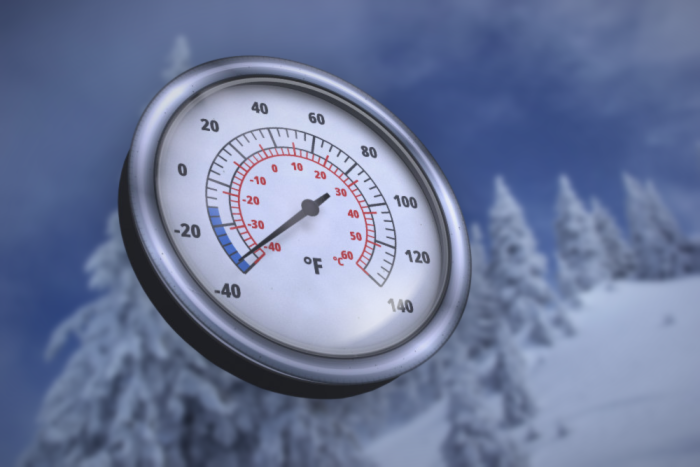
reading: °F -36
